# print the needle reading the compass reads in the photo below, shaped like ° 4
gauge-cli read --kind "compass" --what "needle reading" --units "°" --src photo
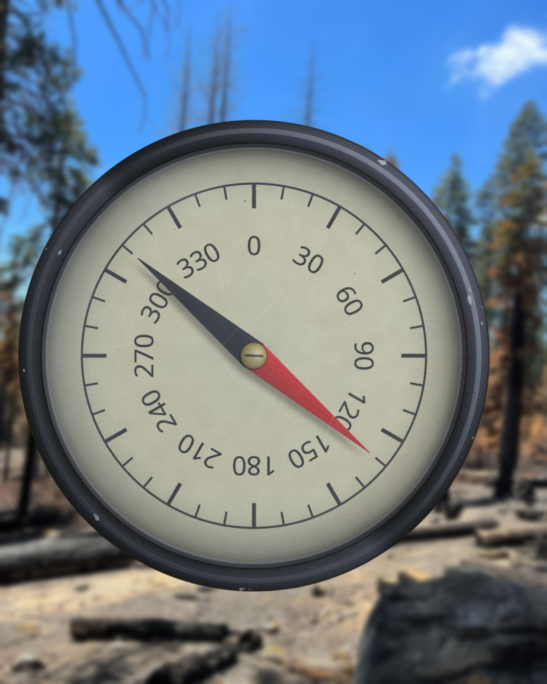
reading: ° 130
